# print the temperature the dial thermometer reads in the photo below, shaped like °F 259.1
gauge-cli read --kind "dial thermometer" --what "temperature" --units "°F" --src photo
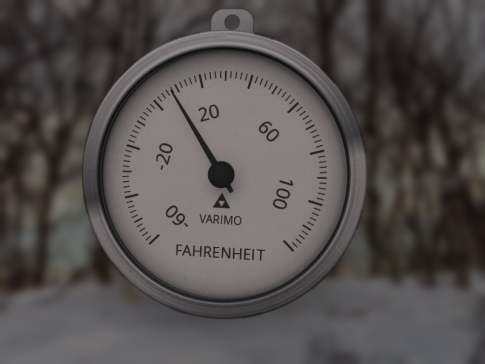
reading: °F 8
